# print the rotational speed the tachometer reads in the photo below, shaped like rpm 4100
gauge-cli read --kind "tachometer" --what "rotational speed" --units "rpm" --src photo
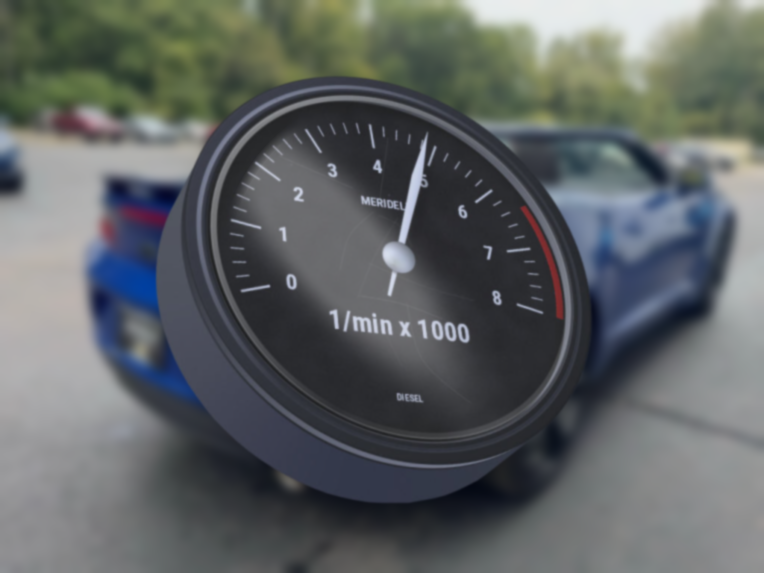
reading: rpm 4800
